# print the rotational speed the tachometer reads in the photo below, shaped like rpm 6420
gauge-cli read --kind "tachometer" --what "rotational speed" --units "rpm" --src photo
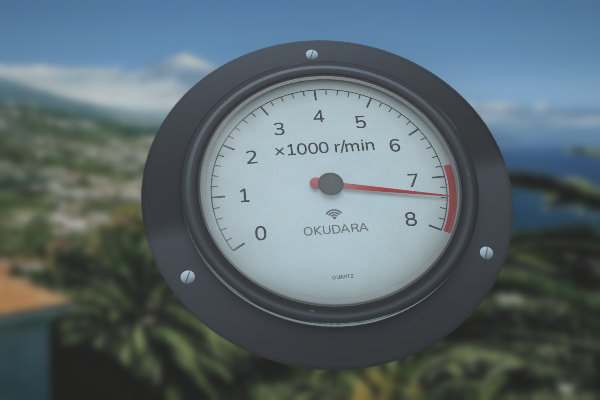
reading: rpm 7400
